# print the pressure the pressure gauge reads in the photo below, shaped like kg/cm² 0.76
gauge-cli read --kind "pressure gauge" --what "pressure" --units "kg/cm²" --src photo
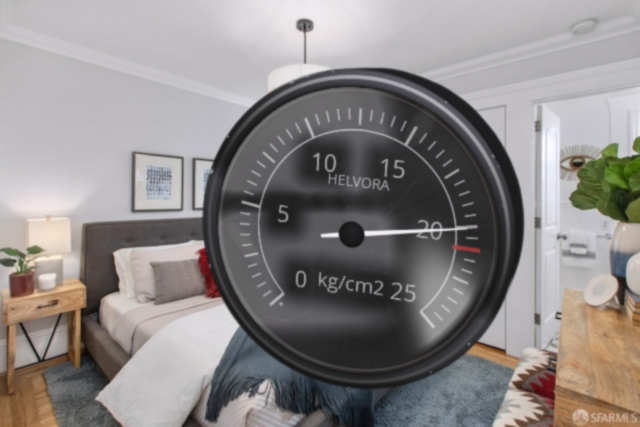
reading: kg/cm² 20
